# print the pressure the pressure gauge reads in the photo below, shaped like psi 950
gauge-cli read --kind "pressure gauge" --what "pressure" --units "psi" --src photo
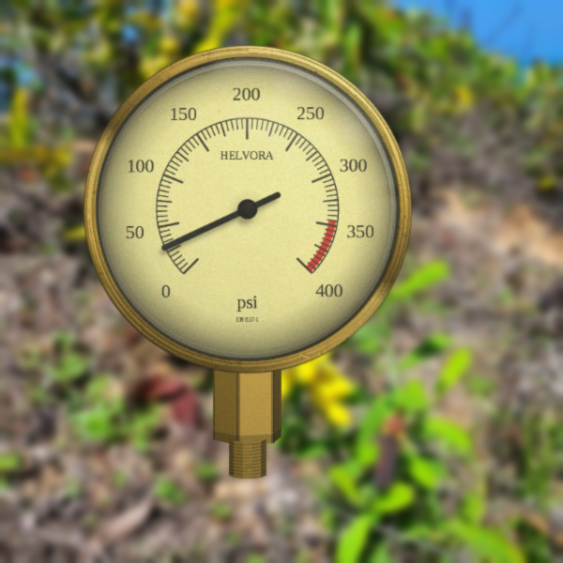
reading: psi 30
